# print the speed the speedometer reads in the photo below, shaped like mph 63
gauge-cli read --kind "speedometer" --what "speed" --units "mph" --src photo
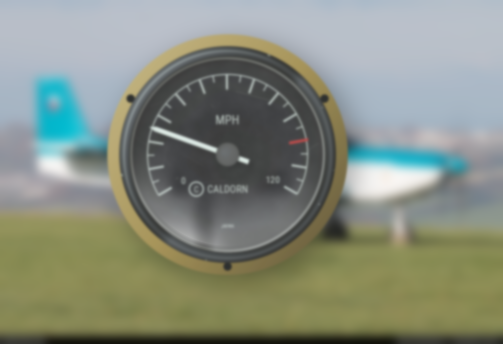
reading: mph 25
